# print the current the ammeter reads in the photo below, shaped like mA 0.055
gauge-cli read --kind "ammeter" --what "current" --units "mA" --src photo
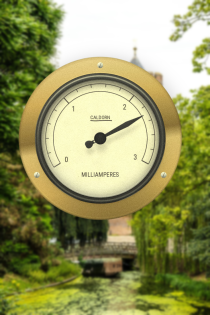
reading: mA 2.3
